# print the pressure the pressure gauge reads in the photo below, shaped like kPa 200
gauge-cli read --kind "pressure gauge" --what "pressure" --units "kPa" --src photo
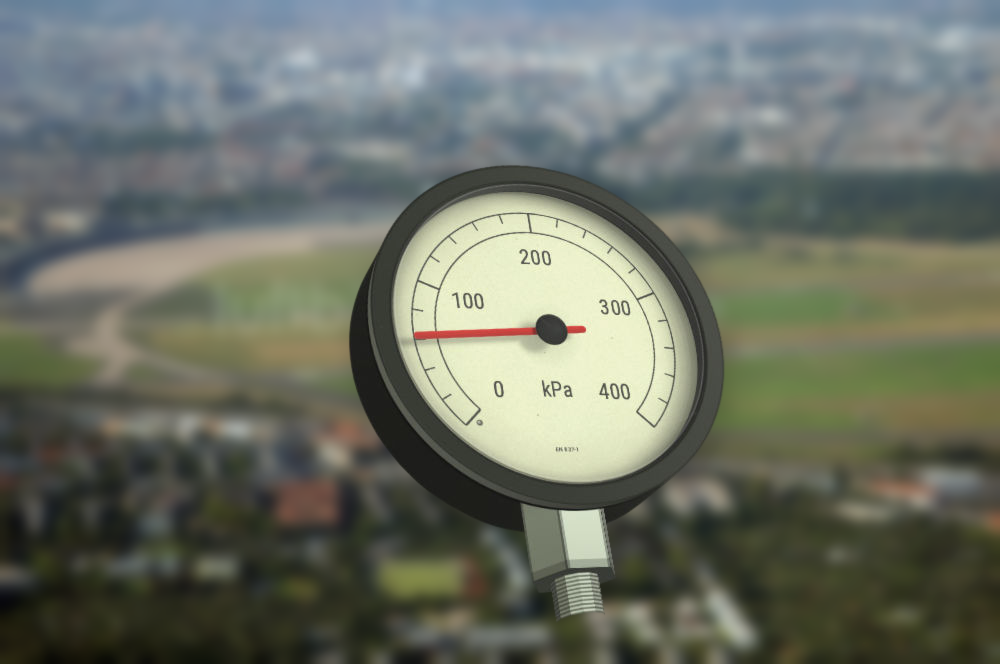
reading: kPa 60
